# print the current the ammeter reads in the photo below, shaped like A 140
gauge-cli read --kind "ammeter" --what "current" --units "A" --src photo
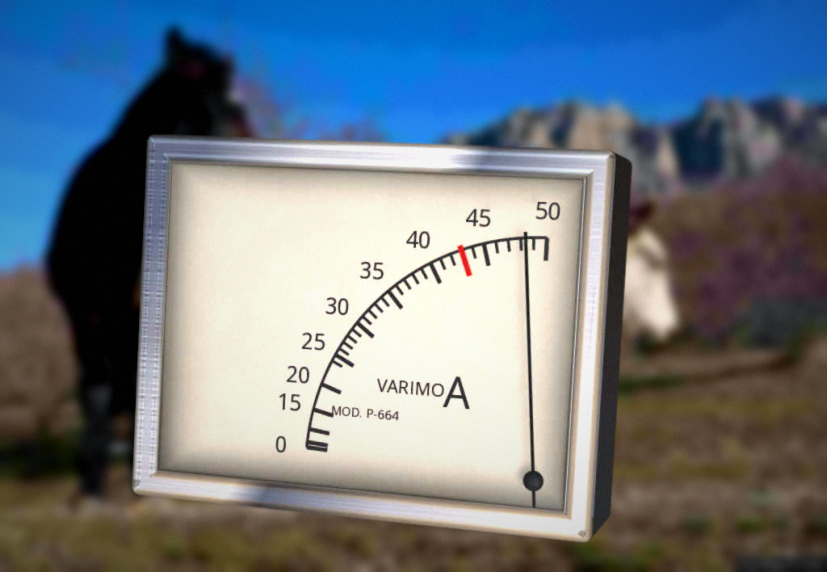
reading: A 48.5
